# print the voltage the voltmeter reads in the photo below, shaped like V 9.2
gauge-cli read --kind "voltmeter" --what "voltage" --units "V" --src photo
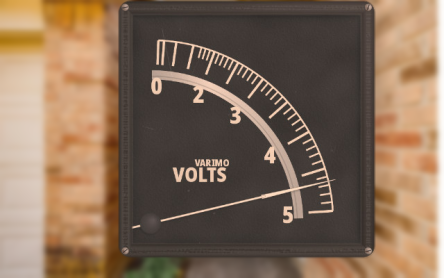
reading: V 4.65
